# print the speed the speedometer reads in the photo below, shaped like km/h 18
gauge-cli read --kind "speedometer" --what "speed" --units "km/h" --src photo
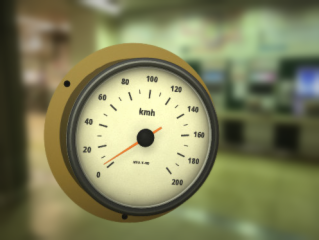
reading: km/h 5
